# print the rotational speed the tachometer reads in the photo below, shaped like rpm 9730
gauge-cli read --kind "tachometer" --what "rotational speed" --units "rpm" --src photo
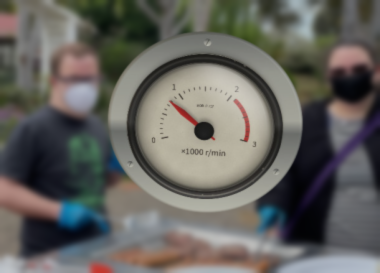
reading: rpm 800
